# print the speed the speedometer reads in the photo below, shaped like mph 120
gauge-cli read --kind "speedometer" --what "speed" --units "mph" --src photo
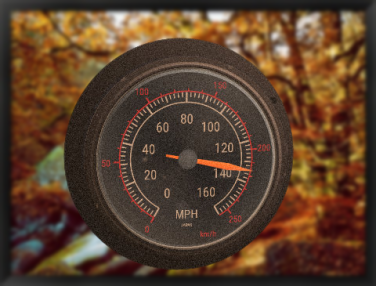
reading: mph 134
